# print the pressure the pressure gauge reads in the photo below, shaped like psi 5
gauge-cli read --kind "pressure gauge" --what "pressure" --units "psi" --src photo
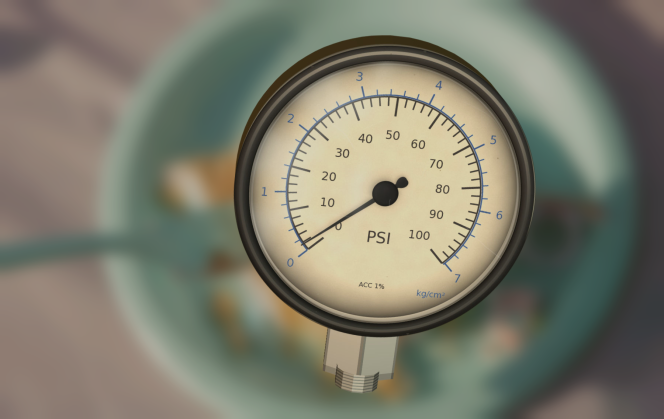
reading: psi 2
